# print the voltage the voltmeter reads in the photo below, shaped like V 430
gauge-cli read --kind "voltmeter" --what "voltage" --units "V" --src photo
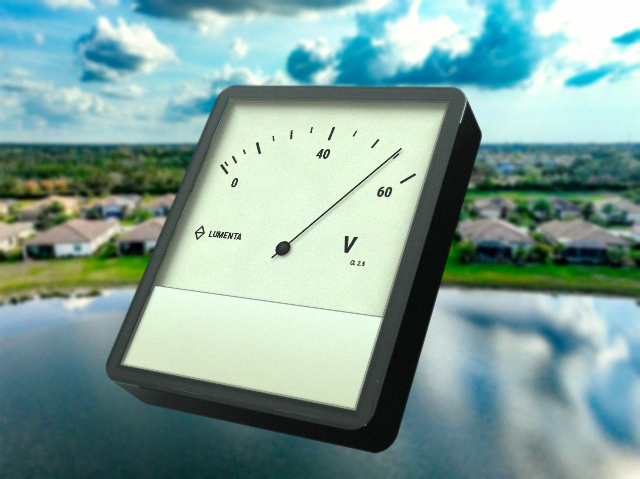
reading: V 55
